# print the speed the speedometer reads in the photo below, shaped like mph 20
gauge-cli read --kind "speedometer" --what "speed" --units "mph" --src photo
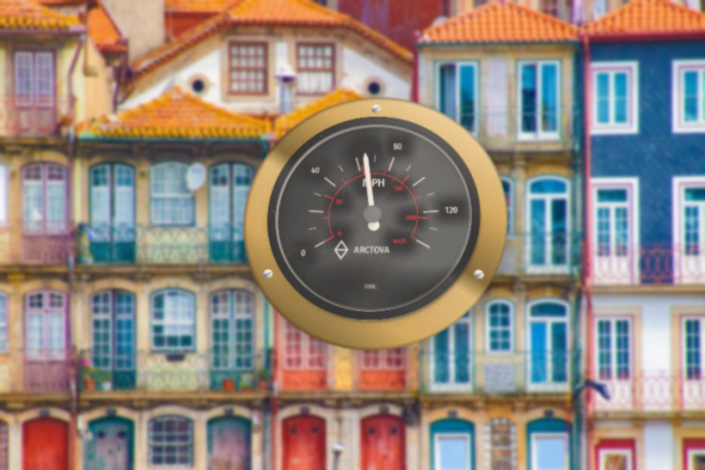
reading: mph 65
